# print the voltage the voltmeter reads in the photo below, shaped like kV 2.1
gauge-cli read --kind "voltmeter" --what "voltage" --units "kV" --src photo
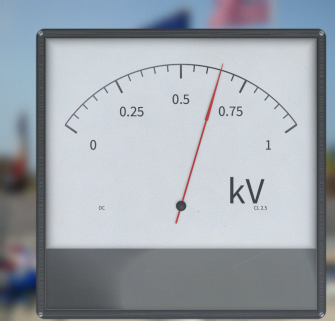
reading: kV 0.65
